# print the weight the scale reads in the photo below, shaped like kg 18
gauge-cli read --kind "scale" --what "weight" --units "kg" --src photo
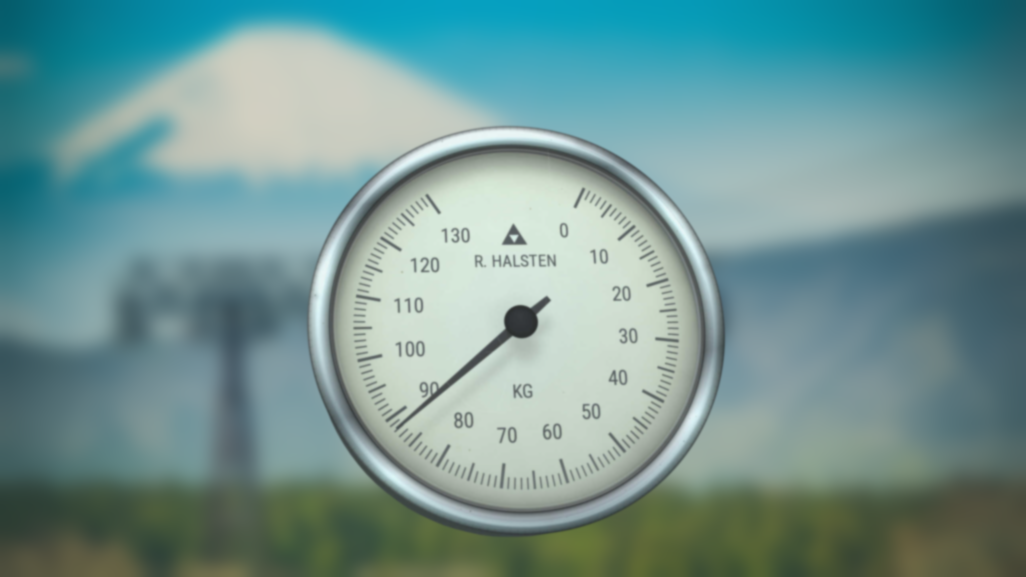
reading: kg 88
